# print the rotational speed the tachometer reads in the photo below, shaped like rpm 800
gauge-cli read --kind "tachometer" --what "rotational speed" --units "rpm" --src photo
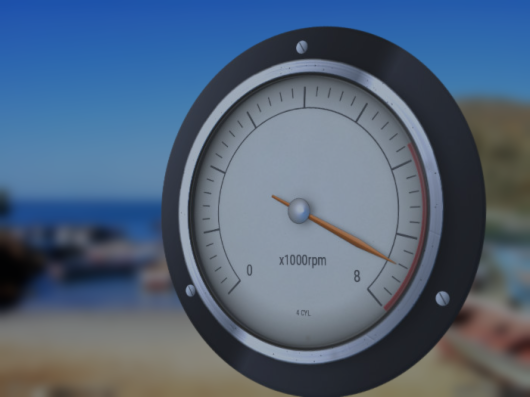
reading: rpm 7400
